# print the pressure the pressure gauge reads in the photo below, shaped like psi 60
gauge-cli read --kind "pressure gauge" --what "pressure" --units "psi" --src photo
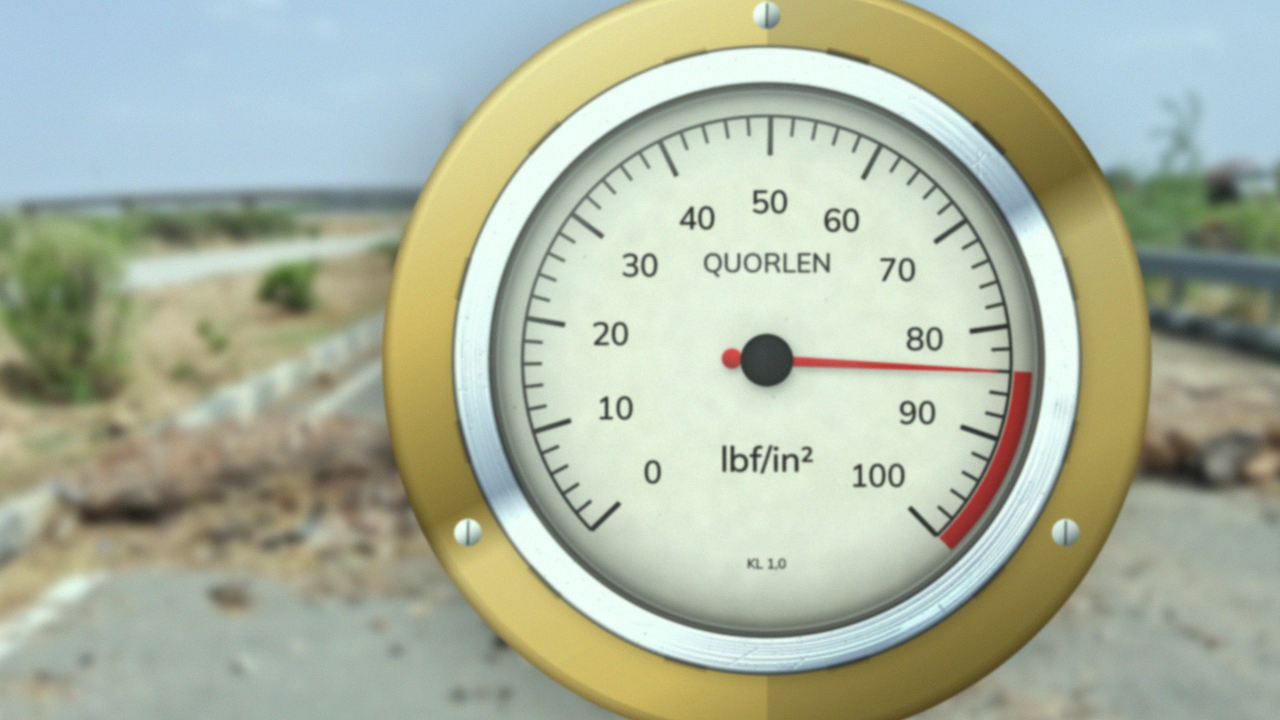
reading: psi 84
